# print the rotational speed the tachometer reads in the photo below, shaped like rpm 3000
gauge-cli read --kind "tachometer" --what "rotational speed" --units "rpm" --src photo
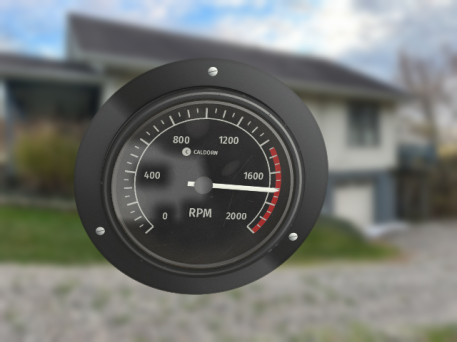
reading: rpm 1700
